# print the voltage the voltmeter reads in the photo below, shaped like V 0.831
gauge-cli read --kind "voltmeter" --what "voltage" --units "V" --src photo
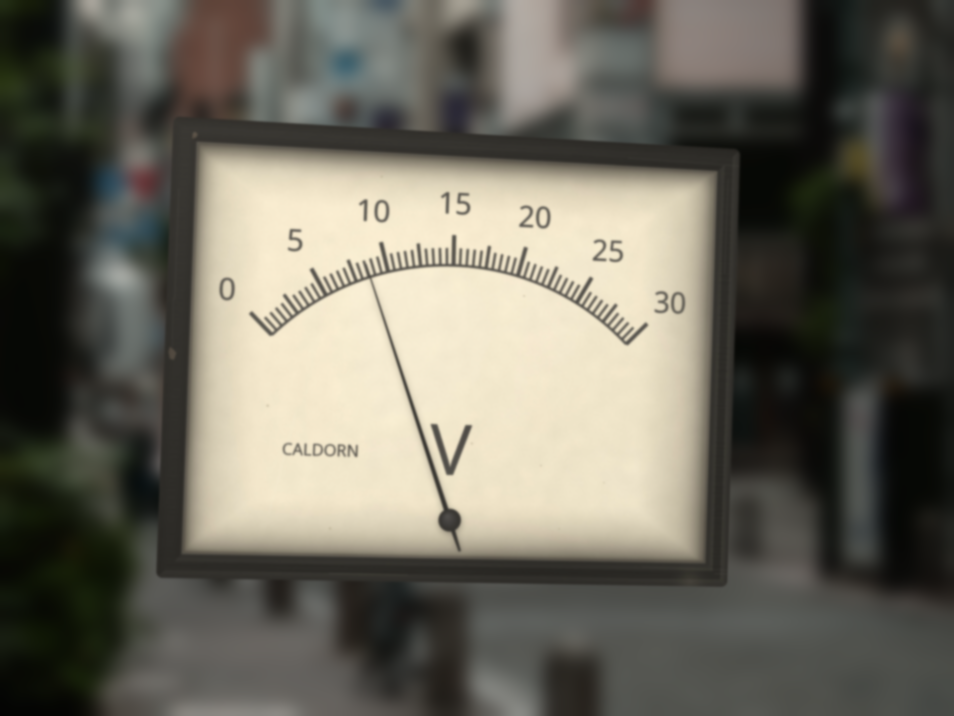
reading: V 8.5
